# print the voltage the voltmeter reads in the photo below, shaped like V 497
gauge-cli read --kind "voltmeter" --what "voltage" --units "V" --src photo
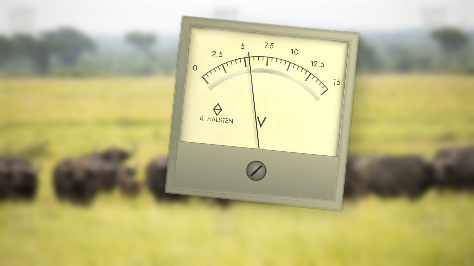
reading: V 5.5
